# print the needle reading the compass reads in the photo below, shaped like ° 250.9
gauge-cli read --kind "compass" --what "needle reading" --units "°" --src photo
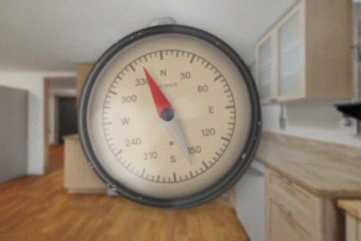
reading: ° 340
